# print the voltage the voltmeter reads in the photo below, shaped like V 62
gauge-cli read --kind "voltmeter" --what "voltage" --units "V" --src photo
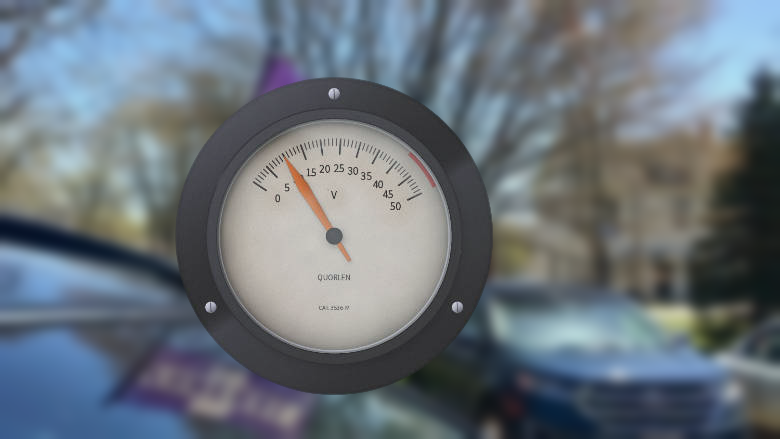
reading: V 10
